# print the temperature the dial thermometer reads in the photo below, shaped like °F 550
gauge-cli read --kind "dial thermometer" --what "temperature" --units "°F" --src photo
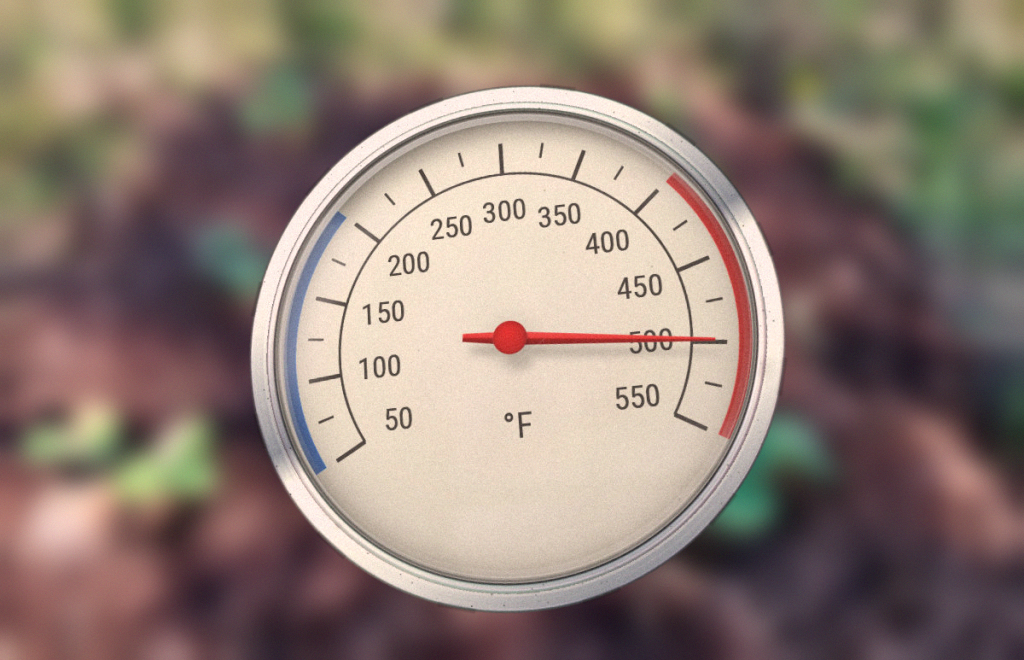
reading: °F 500
